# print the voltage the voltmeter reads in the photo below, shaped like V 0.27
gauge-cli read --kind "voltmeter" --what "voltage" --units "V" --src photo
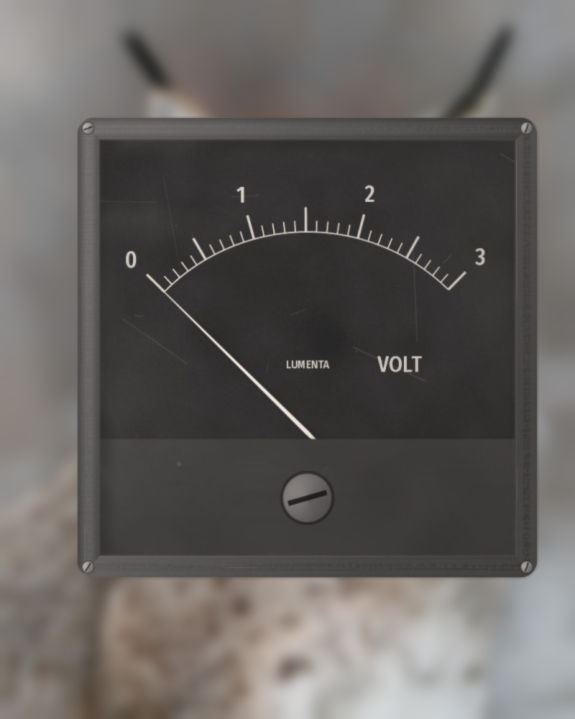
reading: V 0
